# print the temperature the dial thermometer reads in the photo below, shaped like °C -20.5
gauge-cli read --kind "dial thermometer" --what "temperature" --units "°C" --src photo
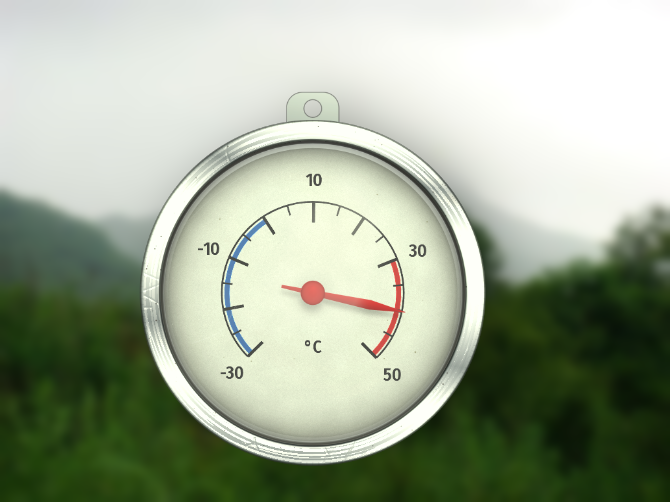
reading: °C 40
